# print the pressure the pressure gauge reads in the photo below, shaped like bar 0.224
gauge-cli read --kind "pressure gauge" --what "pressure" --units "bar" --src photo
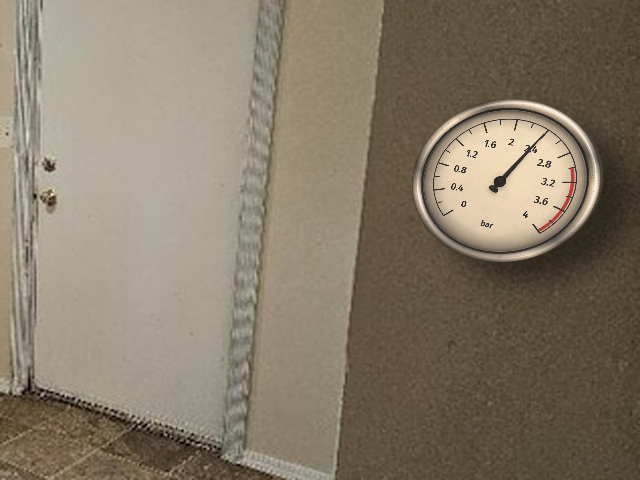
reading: bar 2.4
